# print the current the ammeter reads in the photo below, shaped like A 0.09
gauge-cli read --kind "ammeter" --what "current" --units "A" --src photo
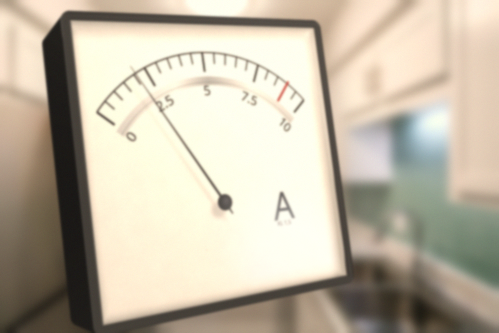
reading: A 2
